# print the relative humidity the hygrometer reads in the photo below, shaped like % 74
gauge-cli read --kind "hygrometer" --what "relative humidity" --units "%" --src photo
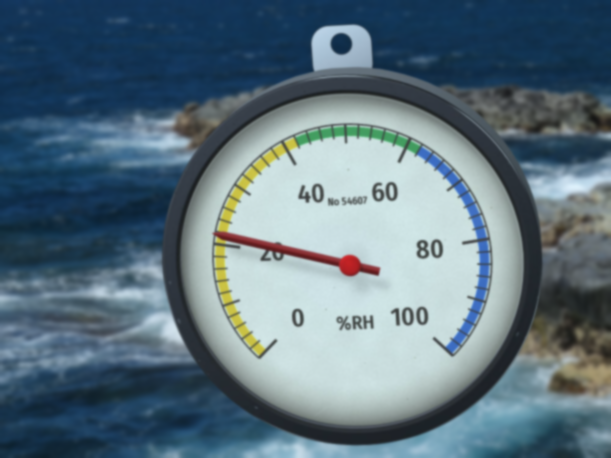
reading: % 22
